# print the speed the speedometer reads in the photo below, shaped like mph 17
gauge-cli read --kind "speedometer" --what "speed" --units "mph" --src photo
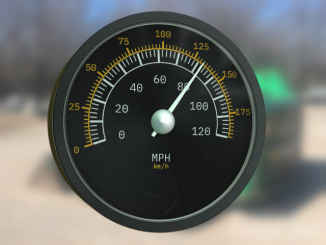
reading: mph 82
